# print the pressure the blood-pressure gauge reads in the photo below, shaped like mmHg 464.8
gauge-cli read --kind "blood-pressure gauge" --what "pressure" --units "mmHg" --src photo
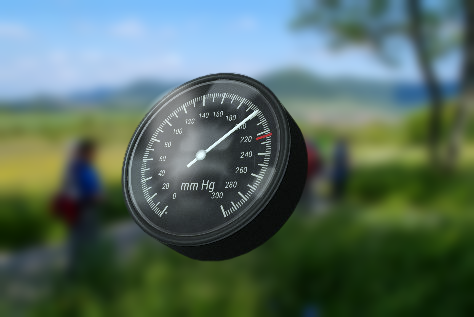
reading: mmHg 200
